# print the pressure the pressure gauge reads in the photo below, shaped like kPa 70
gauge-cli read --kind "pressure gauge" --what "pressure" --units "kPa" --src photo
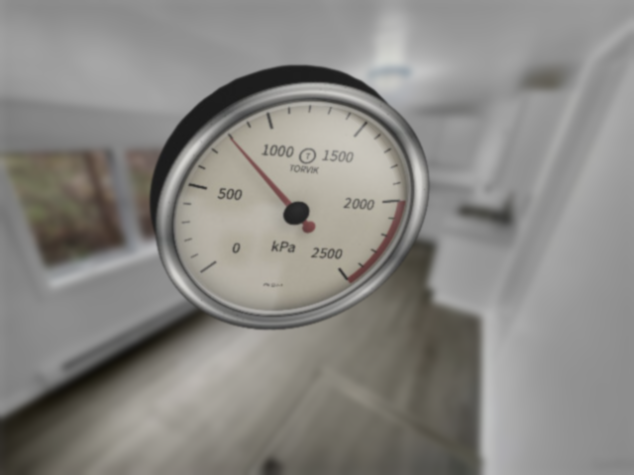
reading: kPa 800
